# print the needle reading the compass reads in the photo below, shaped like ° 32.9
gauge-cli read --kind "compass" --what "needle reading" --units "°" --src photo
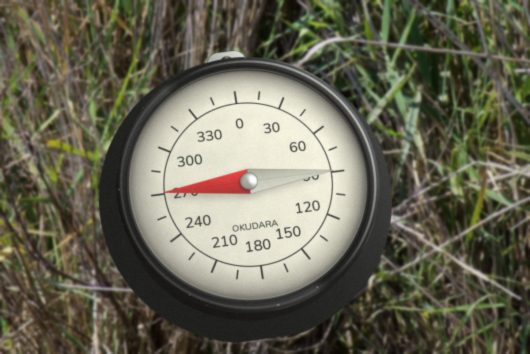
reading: ° 270
